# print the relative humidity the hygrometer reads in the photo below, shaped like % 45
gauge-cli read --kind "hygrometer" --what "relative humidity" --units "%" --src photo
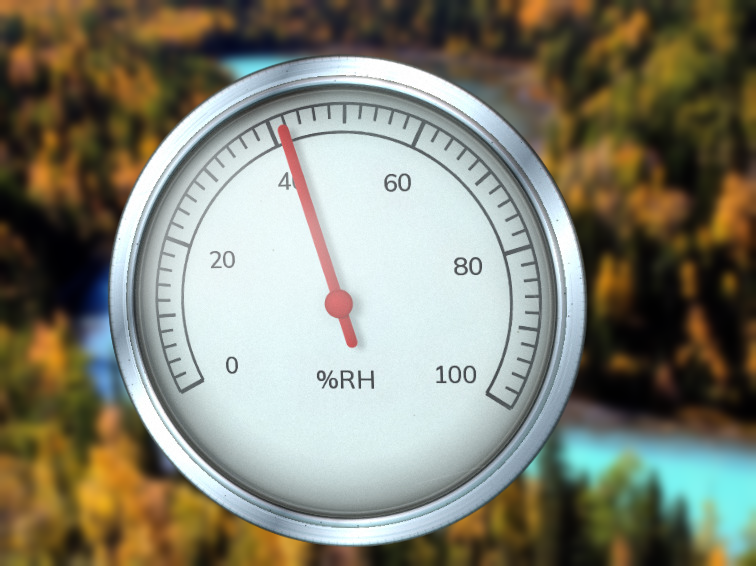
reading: % 42
